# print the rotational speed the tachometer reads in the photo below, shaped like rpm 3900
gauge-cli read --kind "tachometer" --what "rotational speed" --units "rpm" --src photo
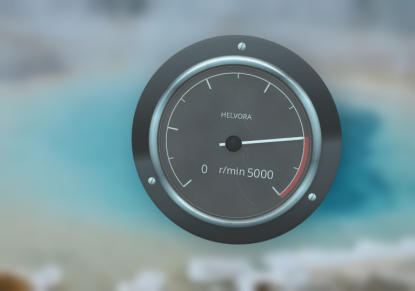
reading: rpm 4000
